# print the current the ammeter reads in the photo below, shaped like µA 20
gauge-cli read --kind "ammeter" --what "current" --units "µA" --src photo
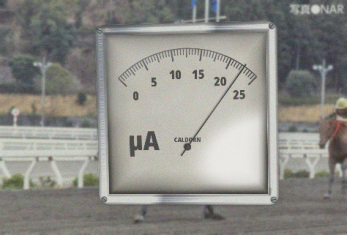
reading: µA 22.5
